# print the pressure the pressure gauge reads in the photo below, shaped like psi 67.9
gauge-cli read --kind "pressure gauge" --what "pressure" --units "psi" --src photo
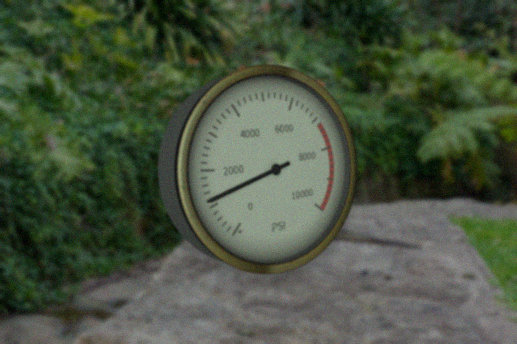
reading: psi 1200
